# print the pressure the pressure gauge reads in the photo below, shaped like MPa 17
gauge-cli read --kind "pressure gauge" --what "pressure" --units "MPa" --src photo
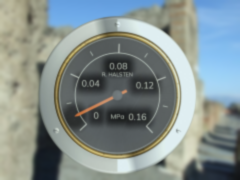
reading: MPa 0.01
